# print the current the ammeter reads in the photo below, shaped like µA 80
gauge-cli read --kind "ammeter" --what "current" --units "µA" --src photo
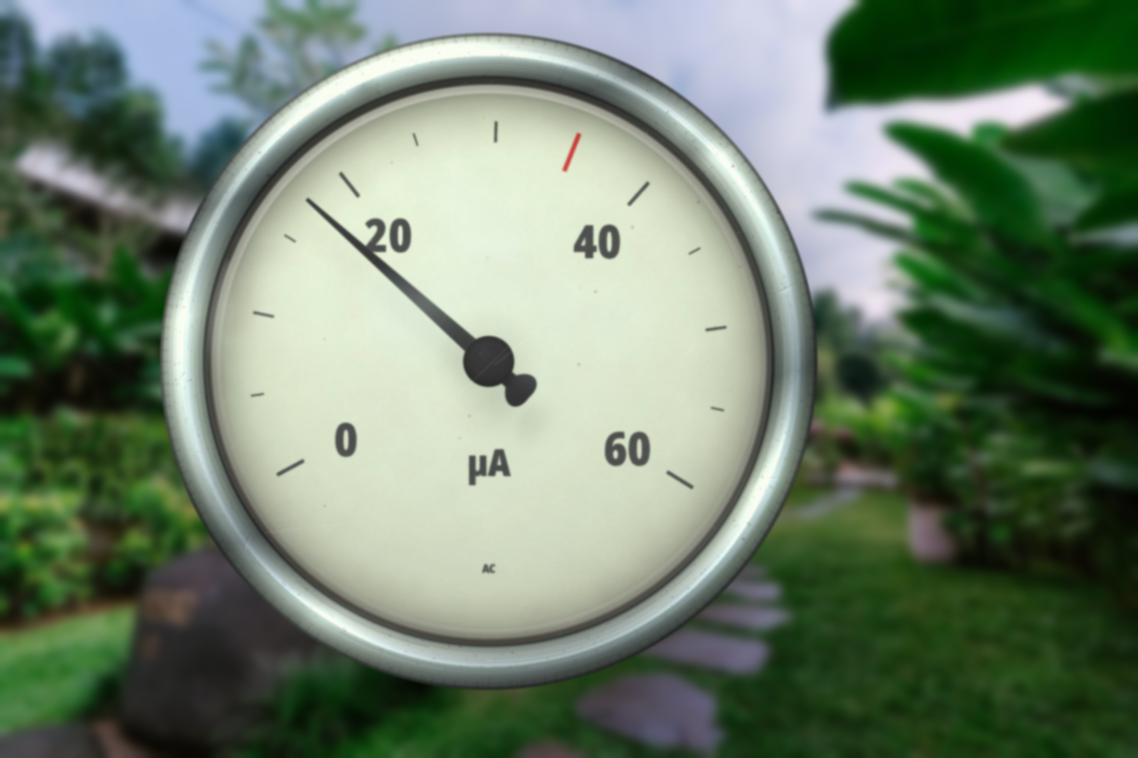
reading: µA 17.5
